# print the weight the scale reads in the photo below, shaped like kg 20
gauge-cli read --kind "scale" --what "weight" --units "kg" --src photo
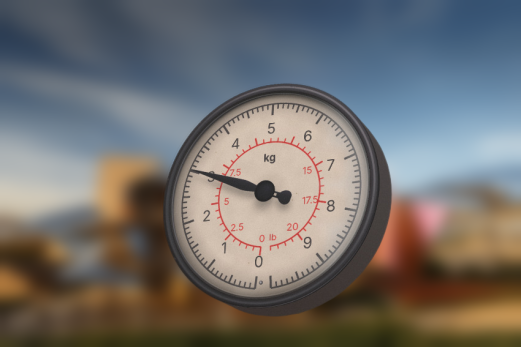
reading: kg 3
